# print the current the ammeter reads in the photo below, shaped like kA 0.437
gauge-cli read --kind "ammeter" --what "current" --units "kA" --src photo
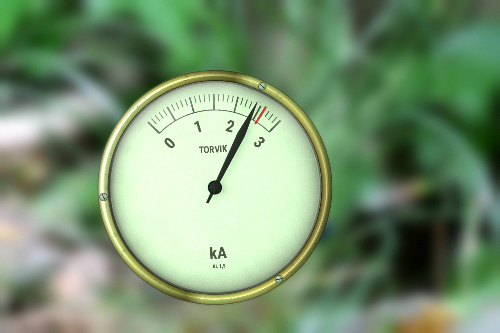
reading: kA 2.4
